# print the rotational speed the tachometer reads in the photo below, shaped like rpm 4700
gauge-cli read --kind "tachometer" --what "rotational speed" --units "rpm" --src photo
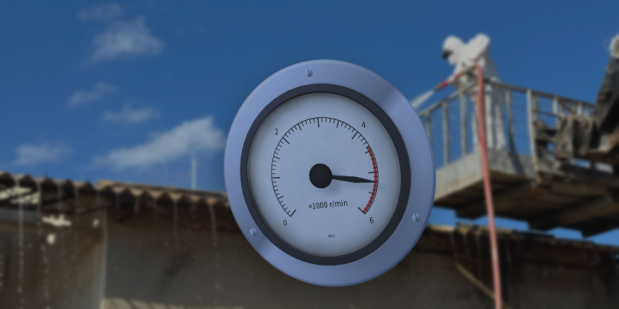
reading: rpm 5200
